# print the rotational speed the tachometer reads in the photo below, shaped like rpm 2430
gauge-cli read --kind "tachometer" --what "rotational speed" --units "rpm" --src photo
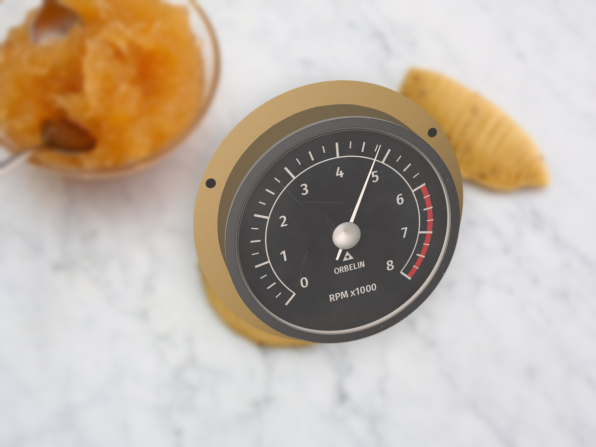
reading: rpm 4750
